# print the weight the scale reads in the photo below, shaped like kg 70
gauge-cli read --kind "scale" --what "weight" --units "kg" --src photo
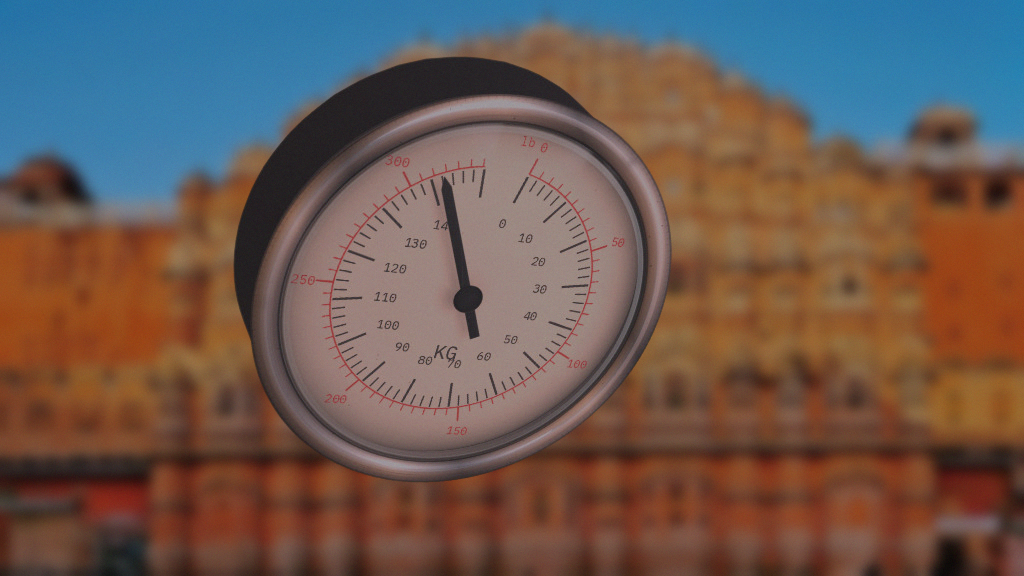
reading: kg 142
